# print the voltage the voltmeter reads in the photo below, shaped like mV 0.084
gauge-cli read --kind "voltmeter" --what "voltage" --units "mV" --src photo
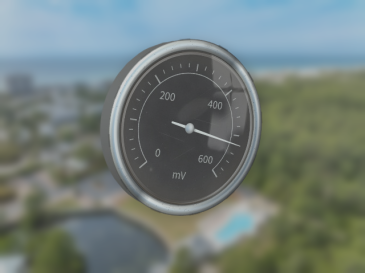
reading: mV 520
